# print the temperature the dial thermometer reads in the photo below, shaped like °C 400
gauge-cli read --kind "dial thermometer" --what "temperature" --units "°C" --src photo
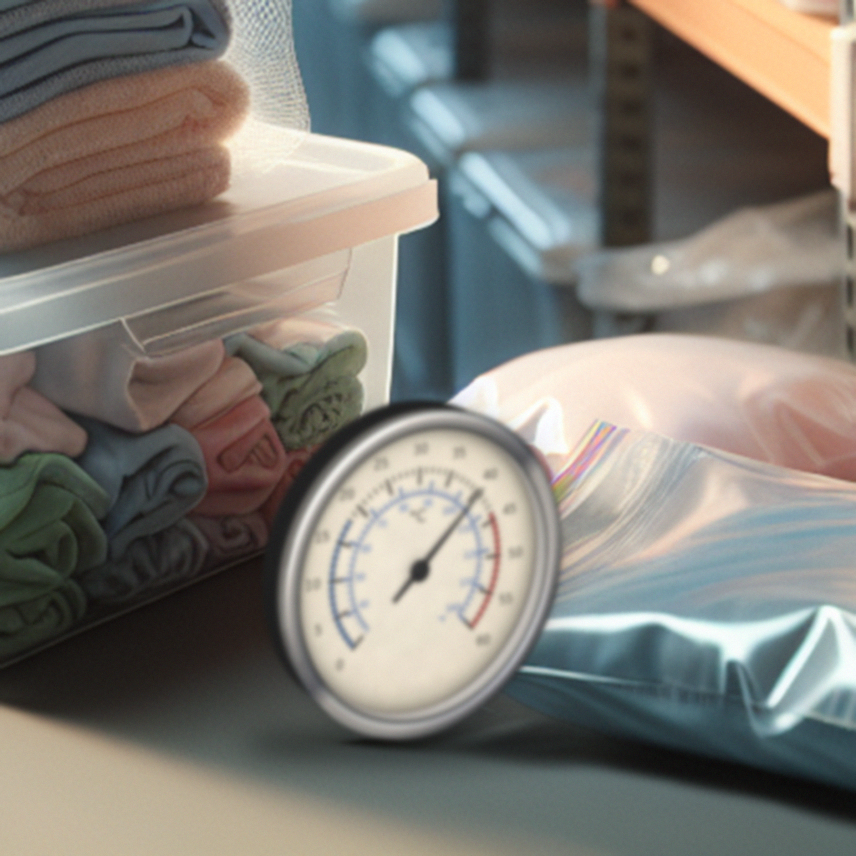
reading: °C 40
